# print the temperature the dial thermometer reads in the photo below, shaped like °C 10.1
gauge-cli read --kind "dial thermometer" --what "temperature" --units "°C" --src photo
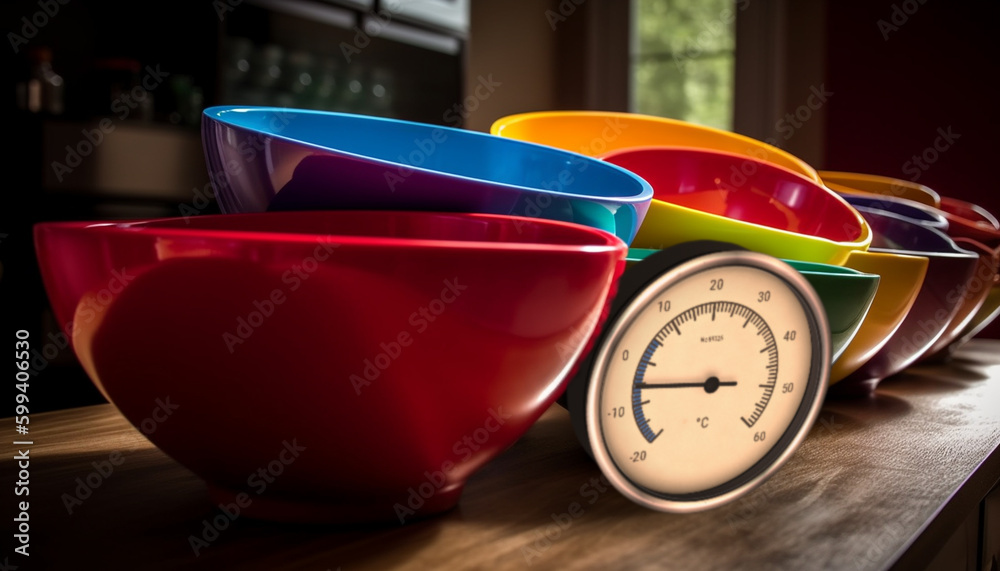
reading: °C -5
